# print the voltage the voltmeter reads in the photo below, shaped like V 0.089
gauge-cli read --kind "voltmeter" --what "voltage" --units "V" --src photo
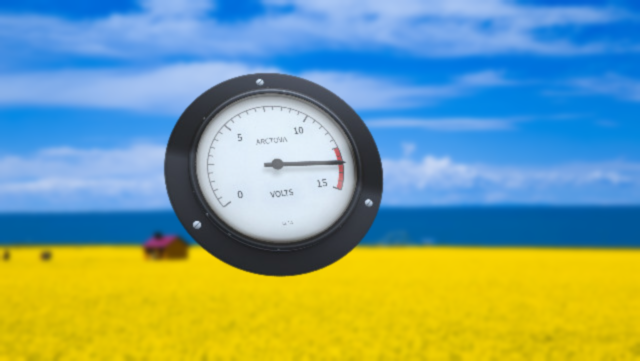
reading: V 13.5
